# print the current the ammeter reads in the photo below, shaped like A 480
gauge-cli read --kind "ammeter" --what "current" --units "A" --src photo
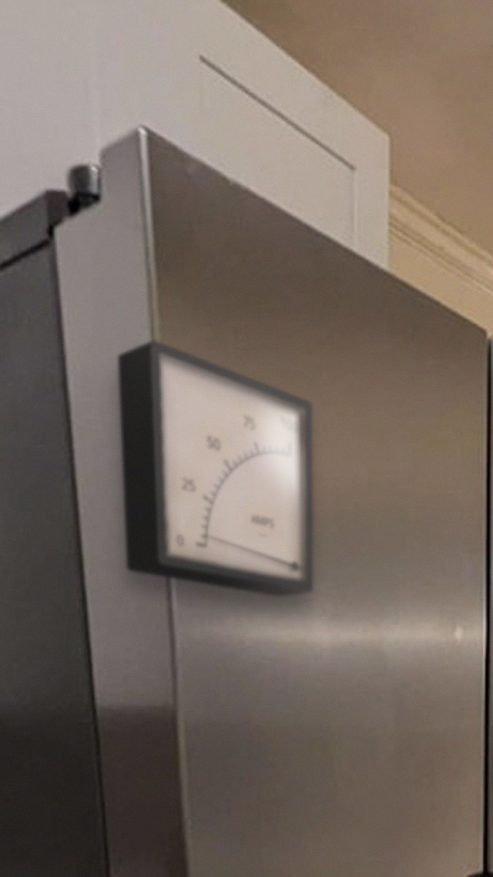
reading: A 5
